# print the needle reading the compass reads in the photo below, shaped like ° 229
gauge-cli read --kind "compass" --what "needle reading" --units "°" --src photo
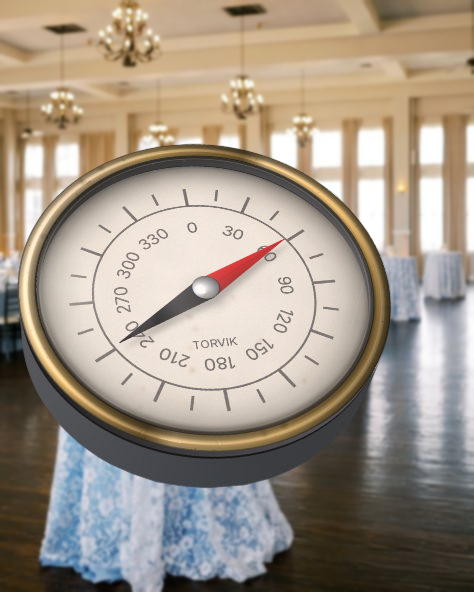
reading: ° 60
